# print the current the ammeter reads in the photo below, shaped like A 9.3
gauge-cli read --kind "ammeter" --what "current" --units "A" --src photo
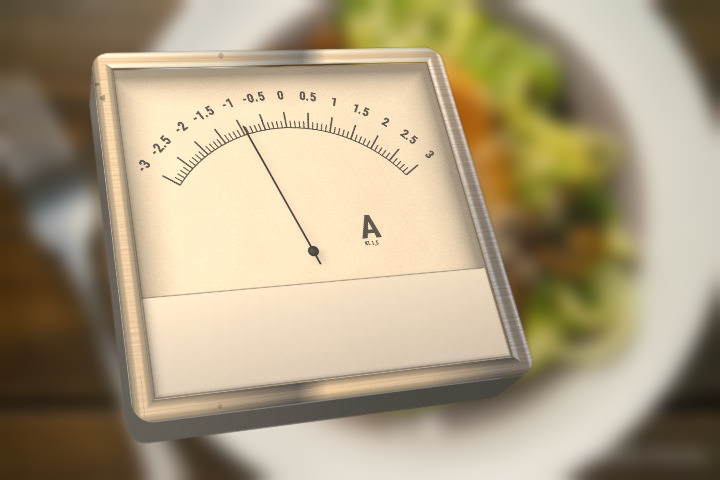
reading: A -1
